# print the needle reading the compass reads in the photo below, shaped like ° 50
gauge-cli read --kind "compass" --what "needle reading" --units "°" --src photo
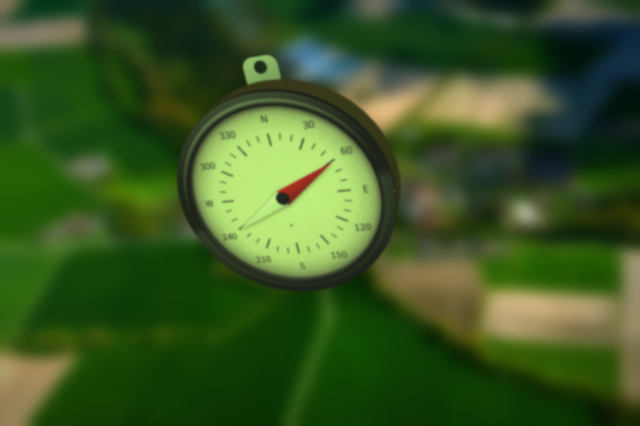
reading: ° 60
